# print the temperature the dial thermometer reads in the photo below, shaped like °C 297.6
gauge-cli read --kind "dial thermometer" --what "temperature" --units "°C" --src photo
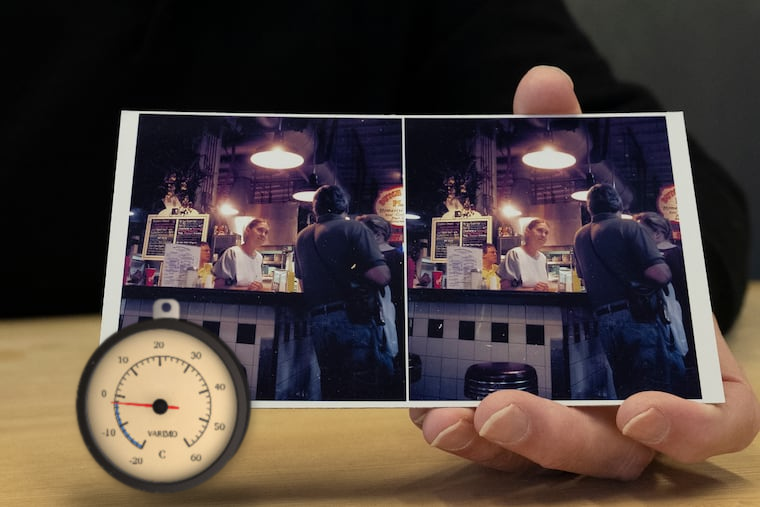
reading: °C -2
